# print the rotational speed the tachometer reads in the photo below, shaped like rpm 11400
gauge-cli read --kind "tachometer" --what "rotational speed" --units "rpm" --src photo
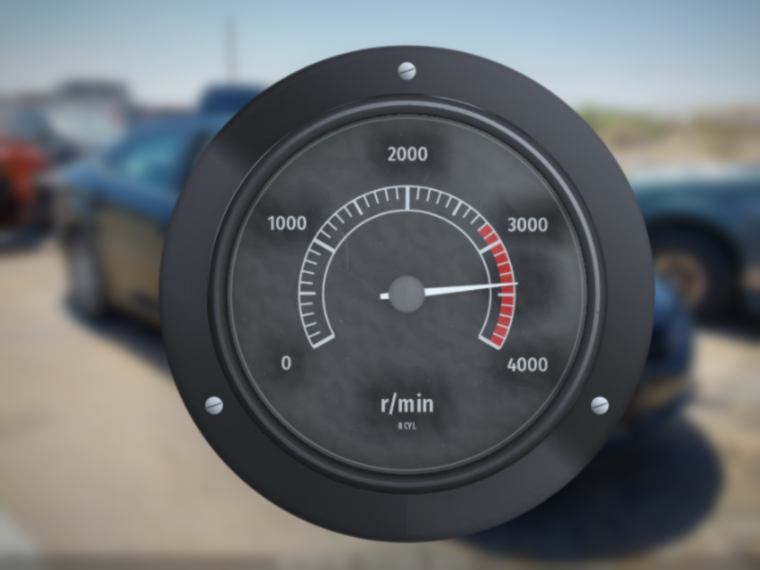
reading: rpm 3400
